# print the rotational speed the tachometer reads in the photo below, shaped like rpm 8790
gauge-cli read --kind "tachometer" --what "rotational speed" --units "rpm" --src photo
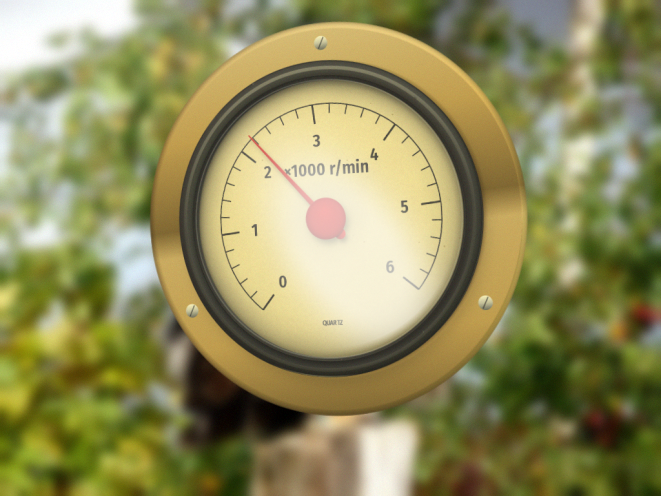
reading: rpm 2200
